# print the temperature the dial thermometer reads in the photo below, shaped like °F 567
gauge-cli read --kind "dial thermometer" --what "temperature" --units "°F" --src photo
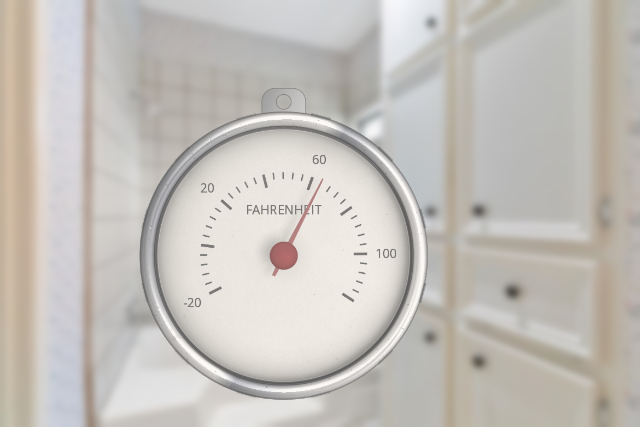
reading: °F 64
